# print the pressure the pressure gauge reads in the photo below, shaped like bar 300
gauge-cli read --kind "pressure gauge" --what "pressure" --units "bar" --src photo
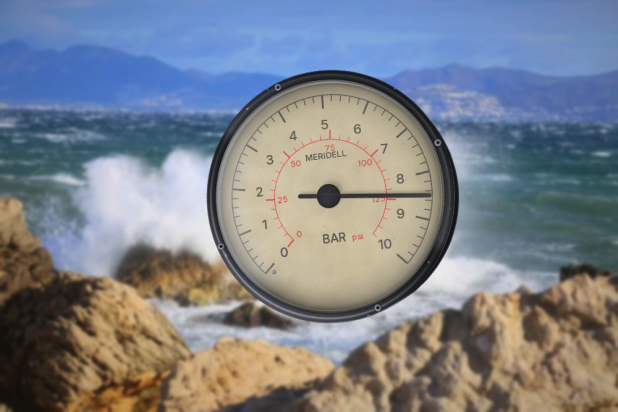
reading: bar 8.5
